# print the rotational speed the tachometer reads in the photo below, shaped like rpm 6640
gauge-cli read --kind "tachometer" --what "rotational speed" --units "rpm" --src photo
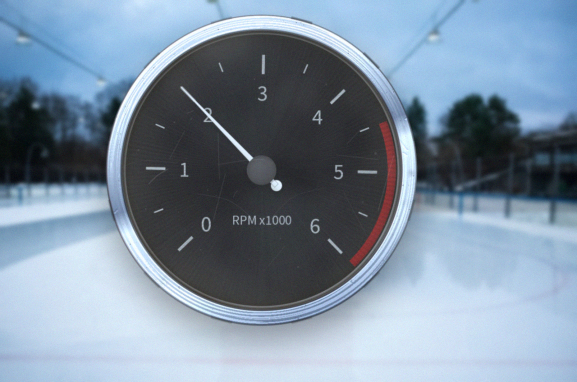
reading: rpm 2000
